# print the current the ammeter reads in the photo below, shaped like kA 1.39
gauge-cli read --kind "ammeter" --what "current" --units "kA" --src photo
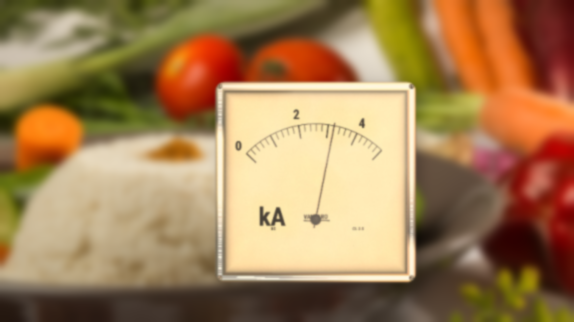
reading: kA 3.2
